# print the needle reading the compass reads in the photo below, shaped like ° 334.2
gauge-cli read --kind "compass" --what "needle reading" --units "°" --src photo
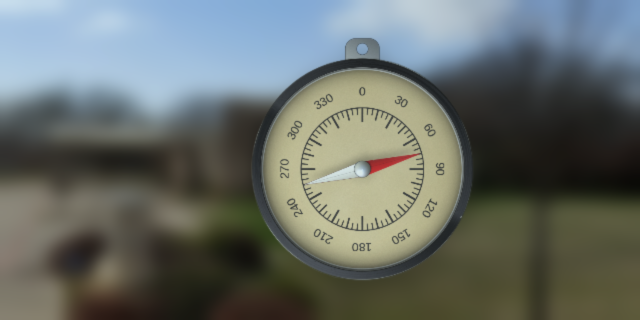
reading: ° 75
